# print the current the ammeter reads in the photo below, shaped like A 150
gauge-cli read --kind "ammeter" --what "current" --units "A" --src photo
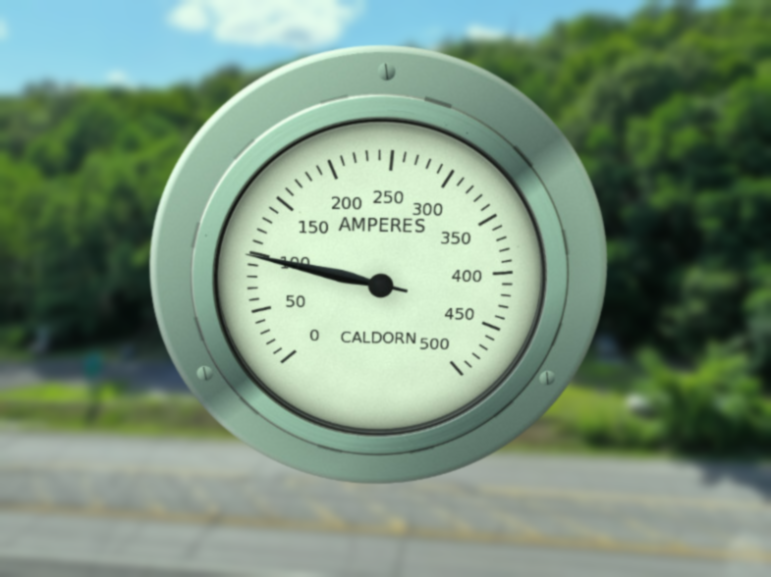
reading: A 100
